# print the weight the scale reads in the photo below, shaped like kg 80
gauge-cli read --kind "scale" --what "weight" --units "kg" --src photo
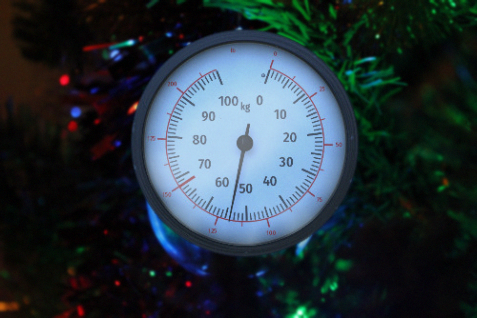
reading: kg 54
